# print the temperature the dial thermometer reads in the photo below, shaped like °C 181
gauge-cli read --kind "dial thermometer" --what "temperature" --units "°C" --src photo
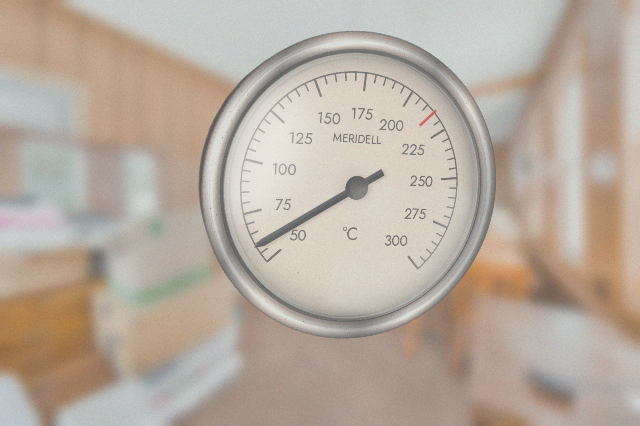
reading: °C 60
